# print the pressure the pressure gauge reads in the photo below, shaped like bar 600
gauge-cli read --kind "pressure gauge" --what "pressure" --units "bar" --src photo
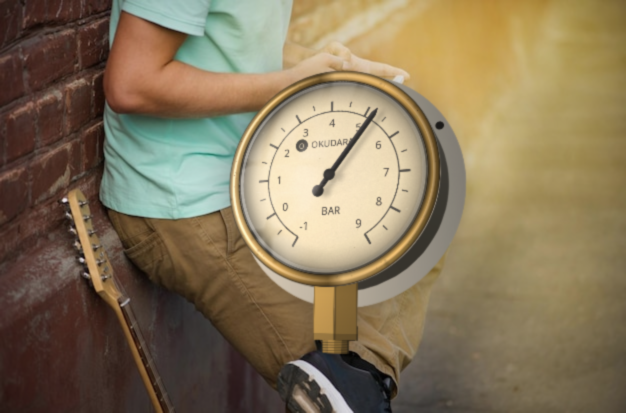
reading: bar 5.25
